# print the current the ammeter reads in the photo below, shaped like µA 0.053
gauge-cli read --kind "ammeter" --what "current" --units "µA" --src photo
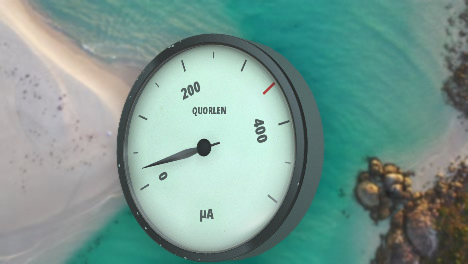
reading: µA 25
